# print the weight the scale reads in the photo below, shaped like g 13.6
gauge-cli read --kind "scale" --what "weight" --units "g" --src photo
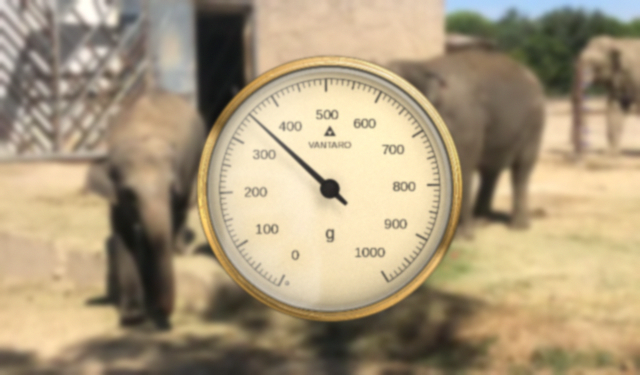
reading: g 350
